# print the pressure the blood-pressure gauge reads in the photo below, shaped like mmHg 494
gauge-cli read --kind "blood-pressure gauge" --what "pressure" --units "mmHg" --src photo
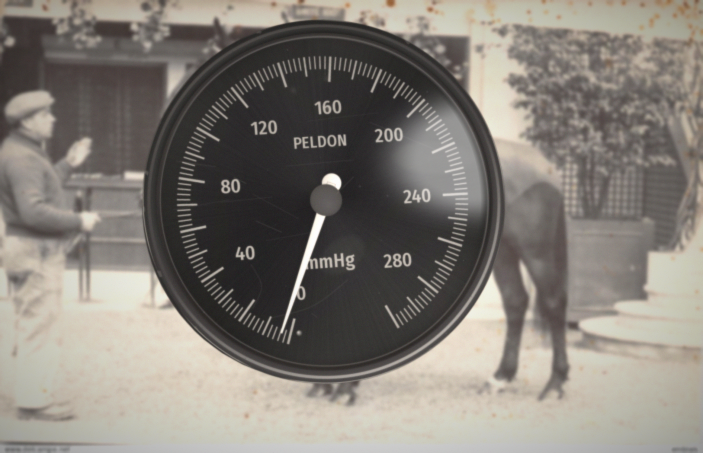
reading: mmHg 4
